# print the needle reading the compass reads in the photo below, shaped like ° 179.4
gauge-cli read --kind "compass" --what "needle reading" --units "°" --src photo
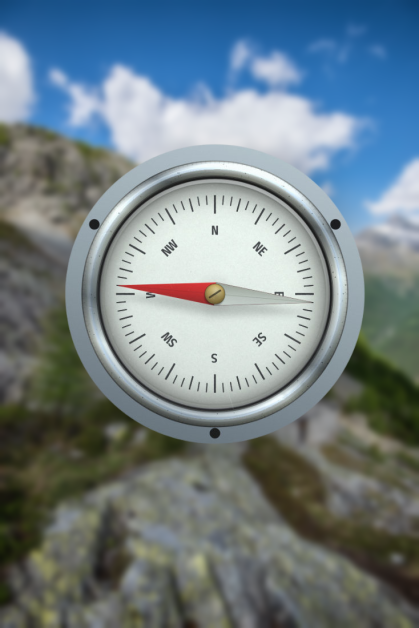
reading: ° 275
